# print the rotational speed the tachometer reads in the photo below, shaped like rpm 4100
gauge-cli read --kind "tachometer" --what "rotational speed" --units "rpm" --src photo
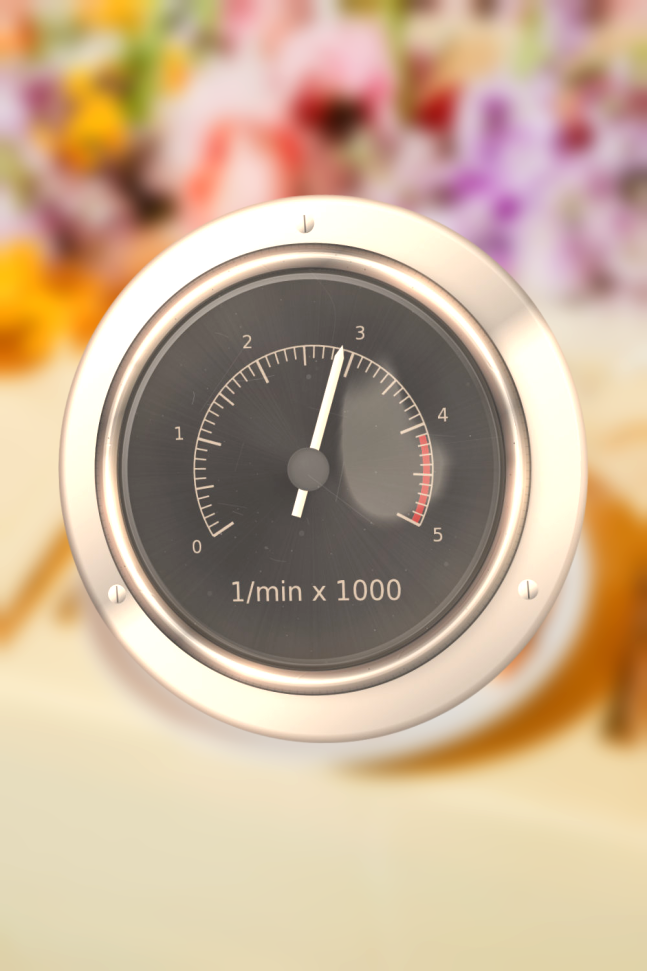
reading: rpm 2900
